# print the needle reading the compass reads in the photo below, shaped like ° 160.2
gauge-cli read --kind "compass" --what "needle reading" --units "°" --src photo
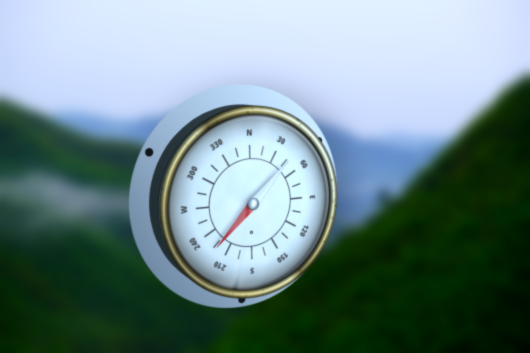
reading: ° 225
